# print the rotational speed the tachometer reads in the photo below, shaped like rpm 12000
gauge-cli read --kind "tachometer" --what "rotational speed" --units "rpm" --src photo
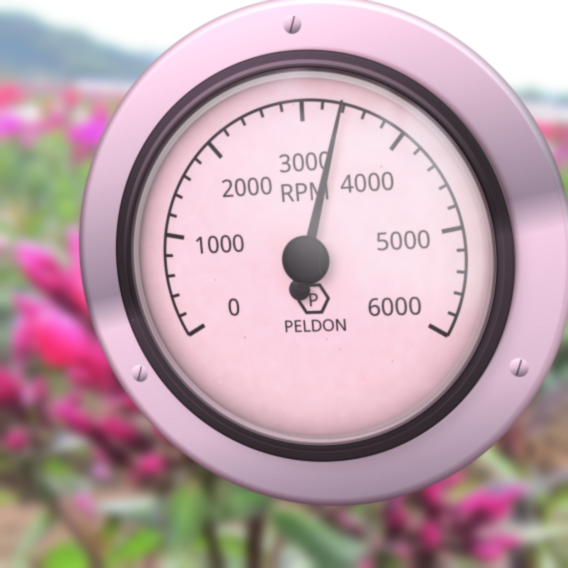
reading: rpm 3400
